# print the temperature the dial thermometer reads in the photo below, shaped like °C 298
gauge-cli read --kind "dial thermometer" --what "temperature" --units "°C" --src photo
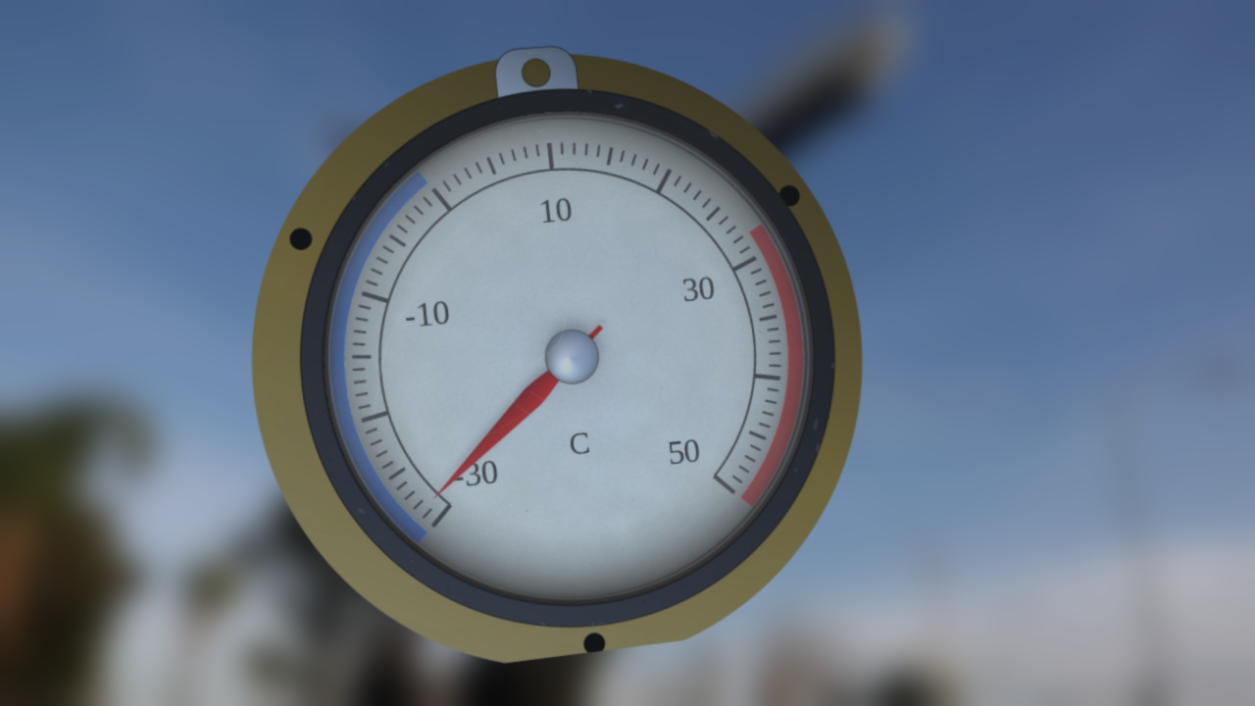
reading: °C -28.5
